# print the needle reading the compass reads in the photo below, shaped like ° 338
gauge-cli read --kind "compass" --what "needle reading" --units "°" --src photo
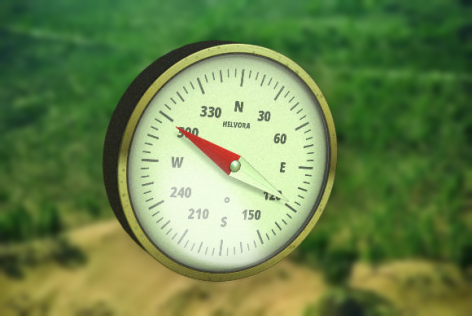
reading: ° 297.5
